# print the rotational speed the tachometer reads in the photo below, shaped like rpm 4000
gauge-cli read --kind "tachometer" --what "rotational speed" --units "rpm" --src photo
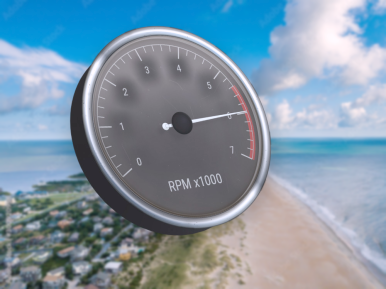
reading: rpm 6000
